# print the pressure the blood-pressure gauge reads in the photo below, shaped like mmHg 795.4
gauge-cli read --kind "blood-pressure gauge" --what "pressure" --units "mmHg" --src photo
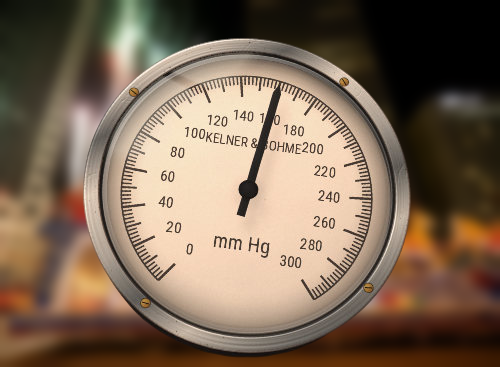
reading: mmHg 160
